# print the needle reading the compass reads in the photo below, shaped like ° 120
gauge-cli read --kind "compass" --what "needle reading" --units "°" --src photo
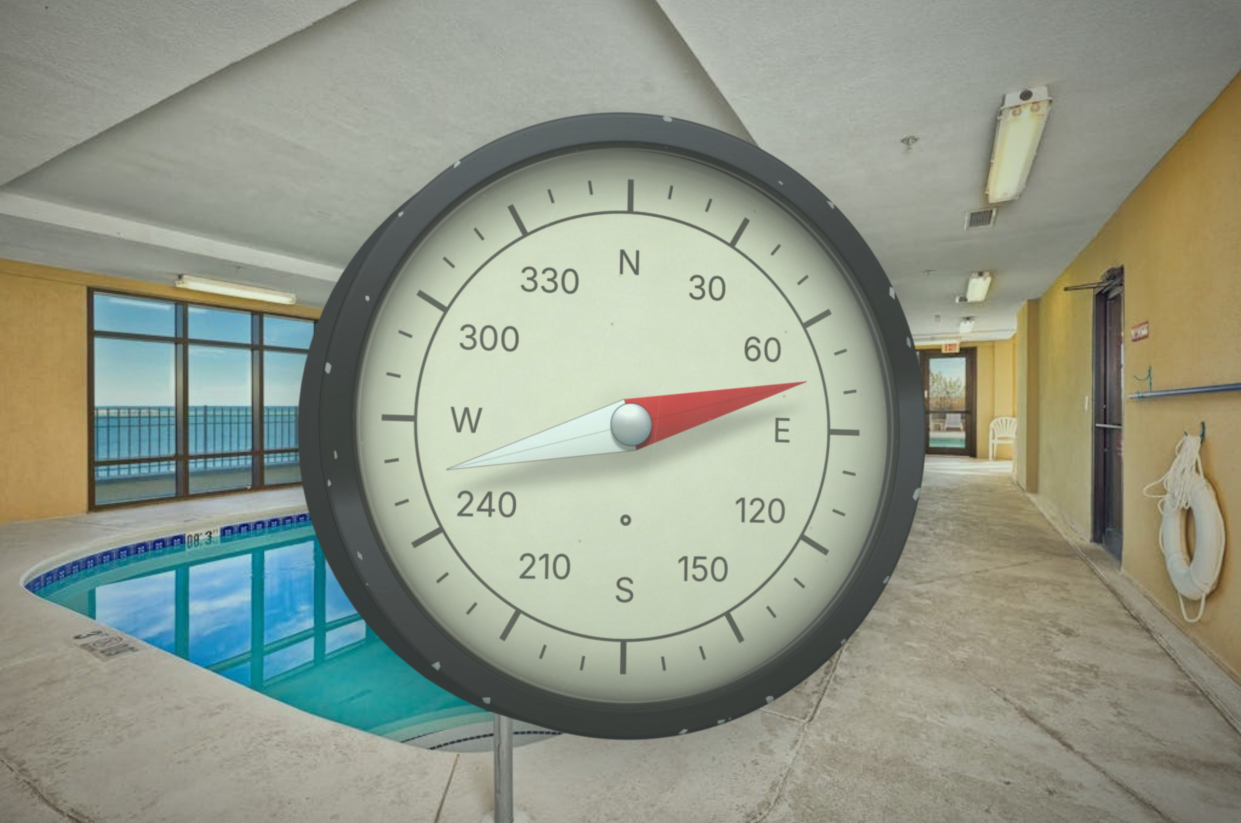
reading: ° 75
